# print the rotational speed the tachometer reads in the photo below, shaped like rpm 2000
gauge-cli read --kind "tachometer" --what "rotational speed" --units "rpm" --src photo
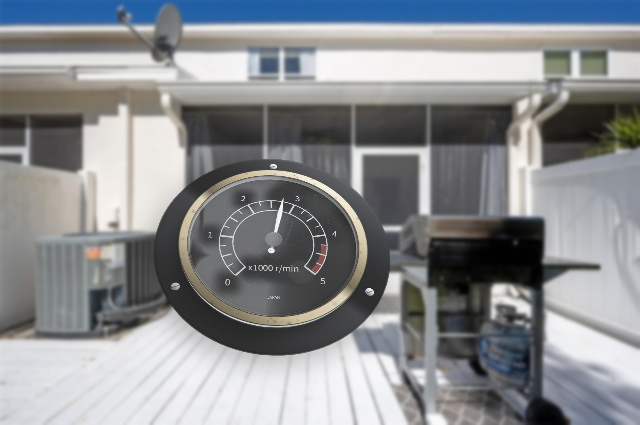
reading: rpm 2750
